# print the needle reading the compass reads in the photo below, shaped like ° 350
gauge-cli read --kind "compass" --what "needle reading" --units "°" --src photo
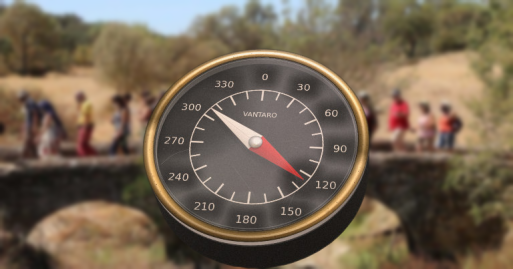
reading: ° 127.5
